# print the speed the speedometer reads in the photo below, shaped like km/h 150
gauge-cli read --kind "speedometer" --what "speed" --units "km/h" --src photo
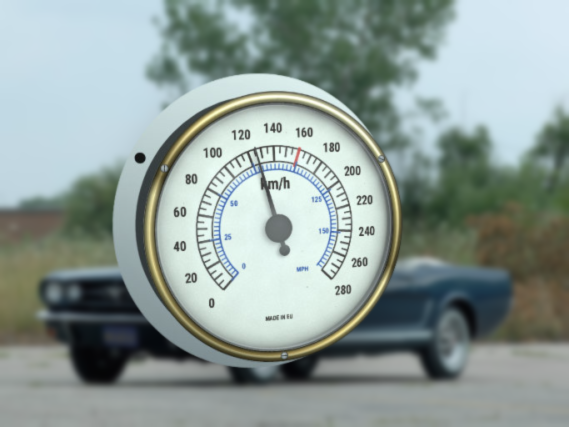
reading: km/h 125
